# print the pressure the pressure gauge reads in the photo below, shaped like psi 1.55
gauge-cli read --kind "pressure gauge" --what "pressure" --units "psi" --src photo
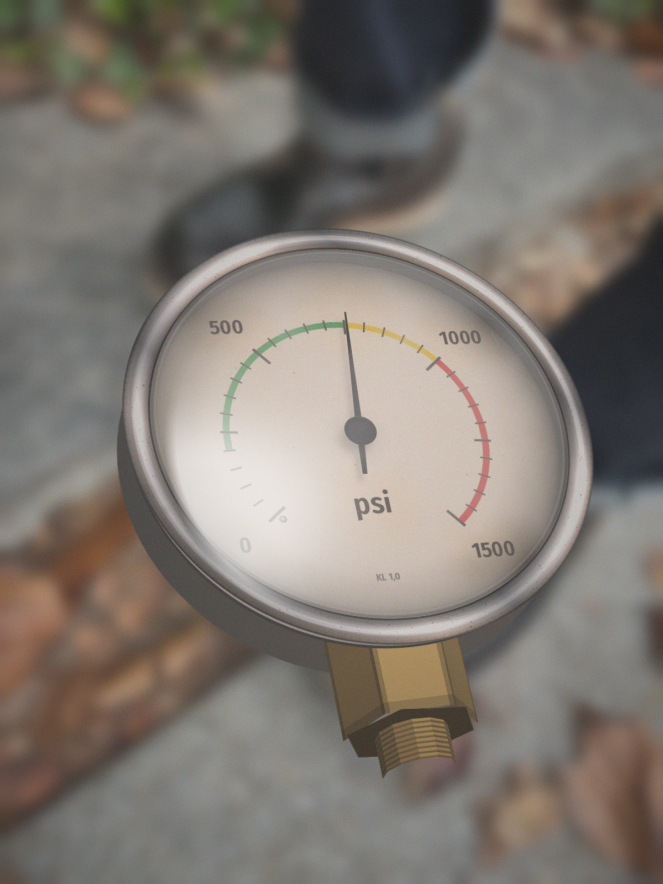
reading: psi 750
